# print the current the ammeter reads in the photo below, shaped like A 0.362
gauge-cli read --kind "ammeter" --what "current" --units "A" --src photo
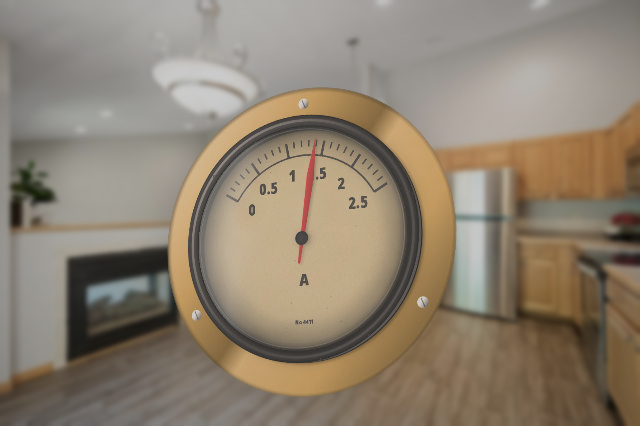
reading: A 1.4
